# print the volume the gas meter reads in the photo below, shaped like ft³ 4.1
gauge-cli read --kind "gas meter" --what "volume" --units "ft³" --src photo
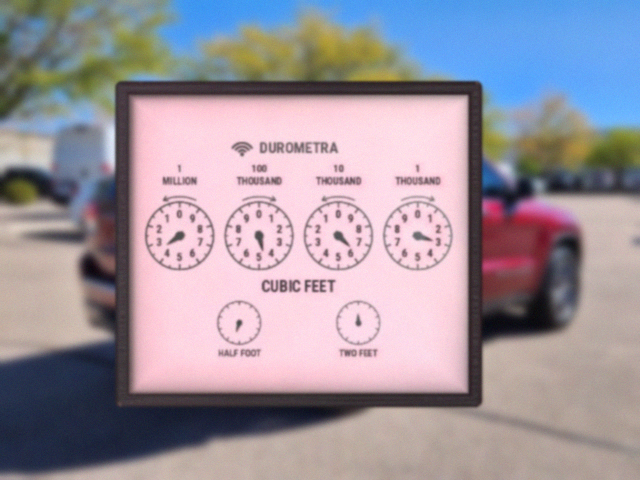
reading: ft³ 346300
